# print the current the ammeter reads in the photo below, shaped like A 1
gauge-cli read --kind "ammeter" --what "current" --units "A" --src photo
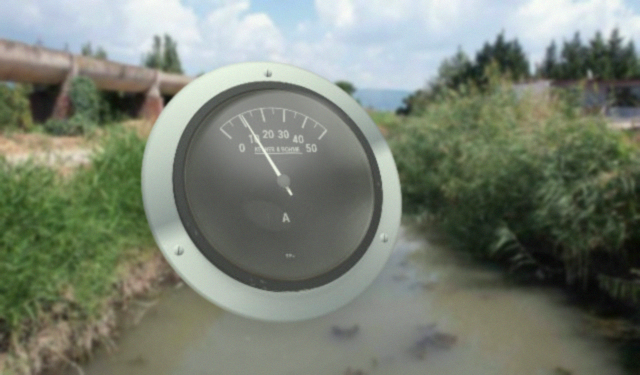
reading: A 10
